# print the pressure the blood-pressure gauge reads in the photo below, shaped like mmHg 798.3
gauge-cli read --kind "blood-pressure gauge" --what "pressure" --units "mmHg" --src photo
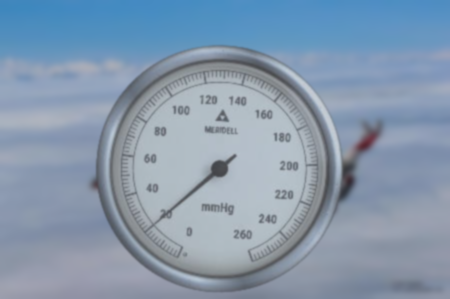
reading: mmHg 20
